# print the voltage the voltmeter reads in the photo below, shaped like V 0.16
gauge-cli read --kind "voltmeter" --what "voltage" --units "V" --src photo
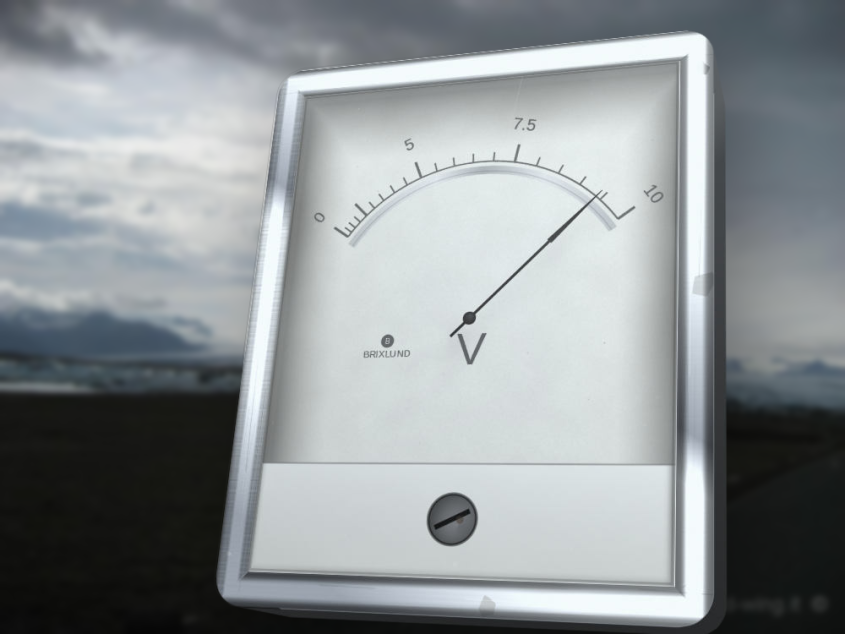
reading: V 9.5
